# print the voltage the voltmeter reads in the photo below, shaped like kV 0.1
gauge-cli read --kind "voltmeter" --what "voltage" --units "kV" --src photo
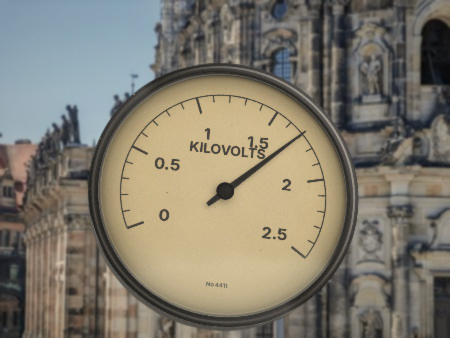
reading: kV 1.7
